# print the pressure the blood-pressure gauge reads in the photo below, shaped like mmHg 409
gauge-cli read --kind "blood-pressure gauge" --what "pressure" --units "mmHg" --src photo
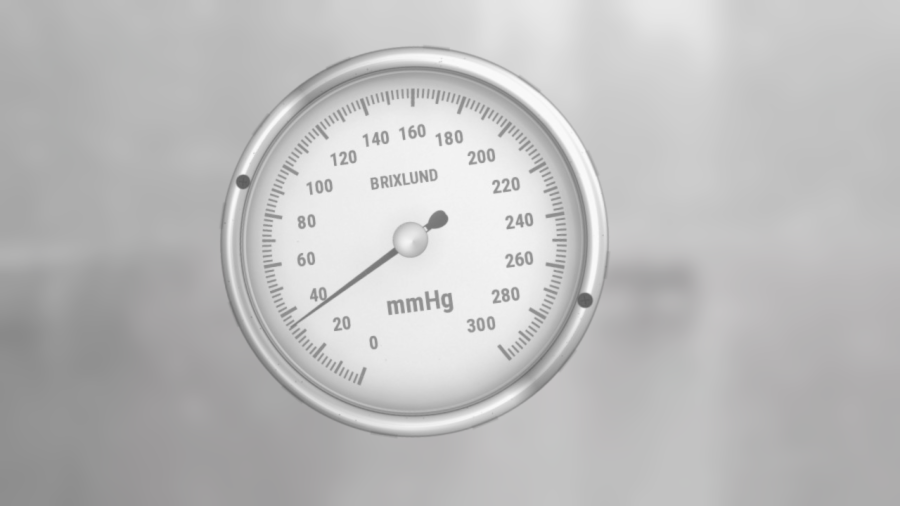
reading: mmHg 34
